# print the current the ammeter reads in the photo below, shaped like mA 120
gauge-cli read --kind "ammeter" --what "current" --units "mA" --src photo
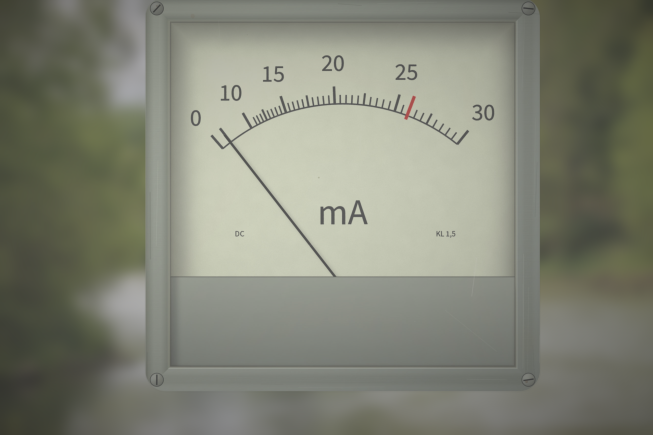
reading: mA 5
